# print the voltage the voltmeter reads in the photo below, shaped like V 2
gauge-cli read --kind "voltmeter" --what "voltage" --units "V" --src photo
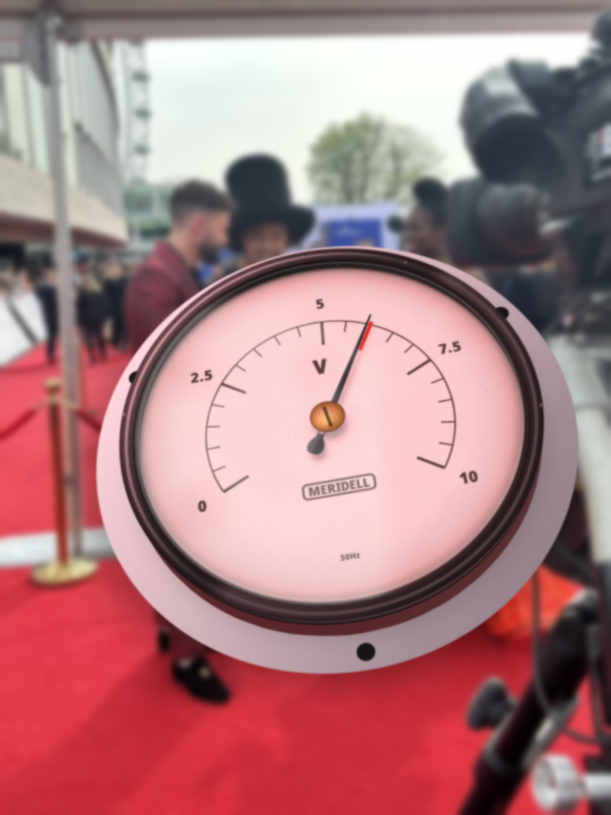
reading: V 6
